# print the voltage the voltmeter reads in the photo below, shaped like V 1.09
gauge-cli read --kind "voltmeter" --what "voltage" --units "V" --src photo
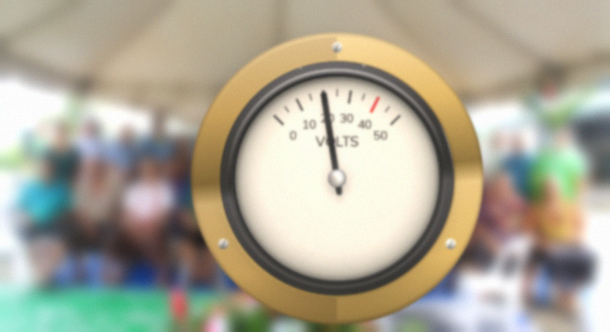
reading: V 20
